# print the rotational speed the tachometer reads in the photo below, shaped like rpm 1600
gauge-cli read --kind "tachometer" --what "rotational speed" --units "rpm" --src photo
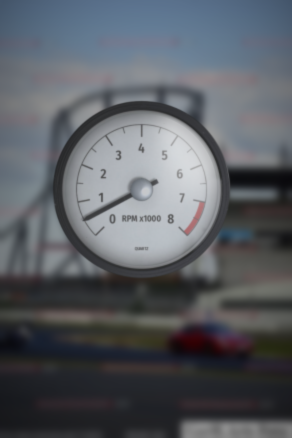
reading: rpm 500
